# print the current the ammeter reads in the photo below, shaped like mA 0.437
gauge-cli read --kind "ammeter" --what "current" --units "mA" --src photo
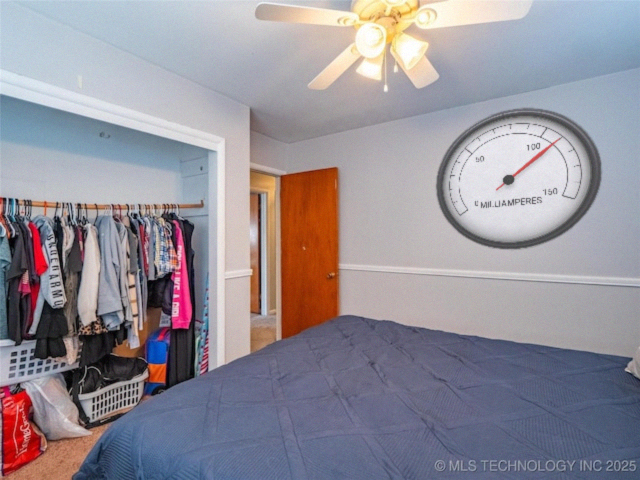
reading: mA 110
